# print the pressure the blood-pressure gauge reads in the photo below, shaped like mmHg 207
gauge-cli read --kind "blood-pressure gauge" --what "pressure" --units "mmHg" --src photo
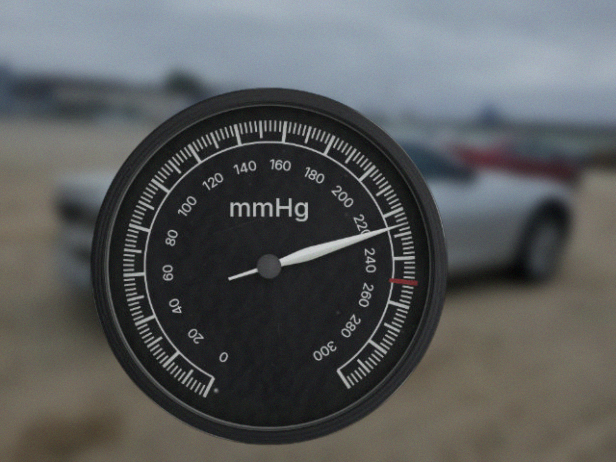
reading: mmHg 226
